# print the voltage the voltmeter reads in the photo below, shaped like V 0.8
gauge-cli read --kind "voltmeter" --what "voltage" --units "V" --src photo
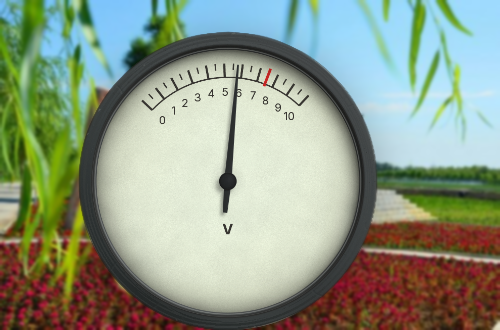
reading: V 5.75
